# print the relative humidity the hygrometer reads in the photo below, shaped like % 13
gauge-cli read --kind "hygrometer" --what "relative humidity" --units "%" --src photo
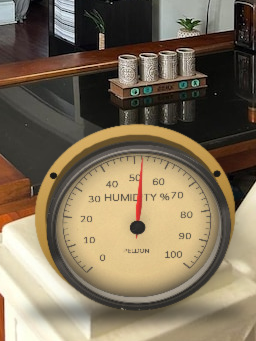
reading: % 52
